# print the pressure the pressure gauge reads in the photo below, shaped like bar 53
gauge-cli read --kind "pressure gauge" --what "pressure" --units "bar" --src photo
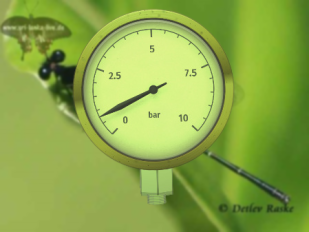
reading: bar 0.75
